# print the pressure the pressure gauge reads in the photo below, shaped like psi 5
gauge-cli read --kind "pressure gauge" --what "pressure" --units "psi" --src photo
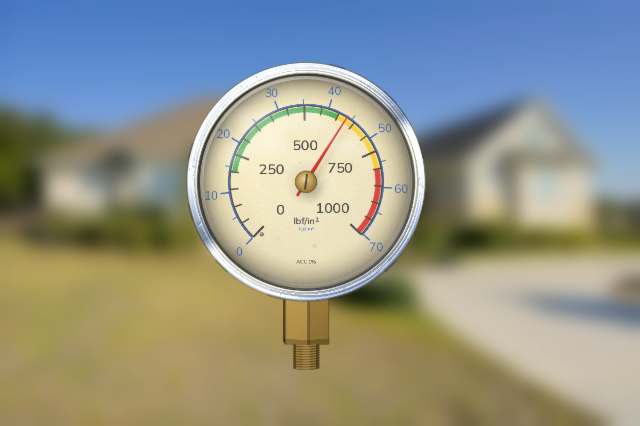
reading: psi 625
